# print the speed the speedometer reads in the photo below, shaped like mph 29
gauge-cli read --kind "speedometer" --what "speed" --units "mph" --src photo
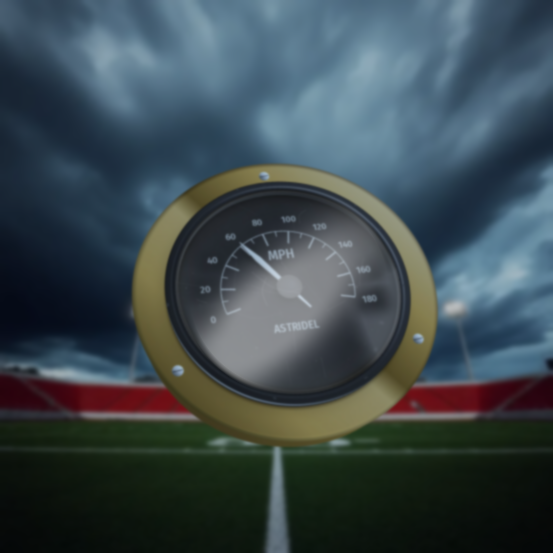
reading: mph 60
